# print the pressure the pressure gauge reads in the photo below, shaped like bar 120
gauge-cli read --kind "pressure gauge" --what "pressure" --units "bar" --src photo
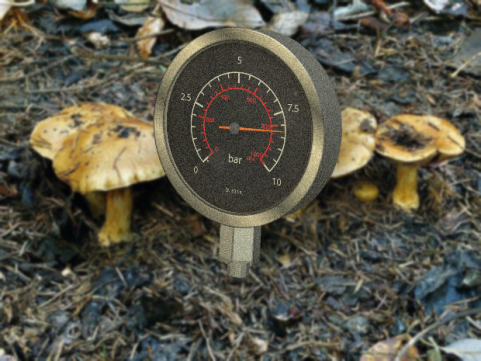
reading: bar 8.25
